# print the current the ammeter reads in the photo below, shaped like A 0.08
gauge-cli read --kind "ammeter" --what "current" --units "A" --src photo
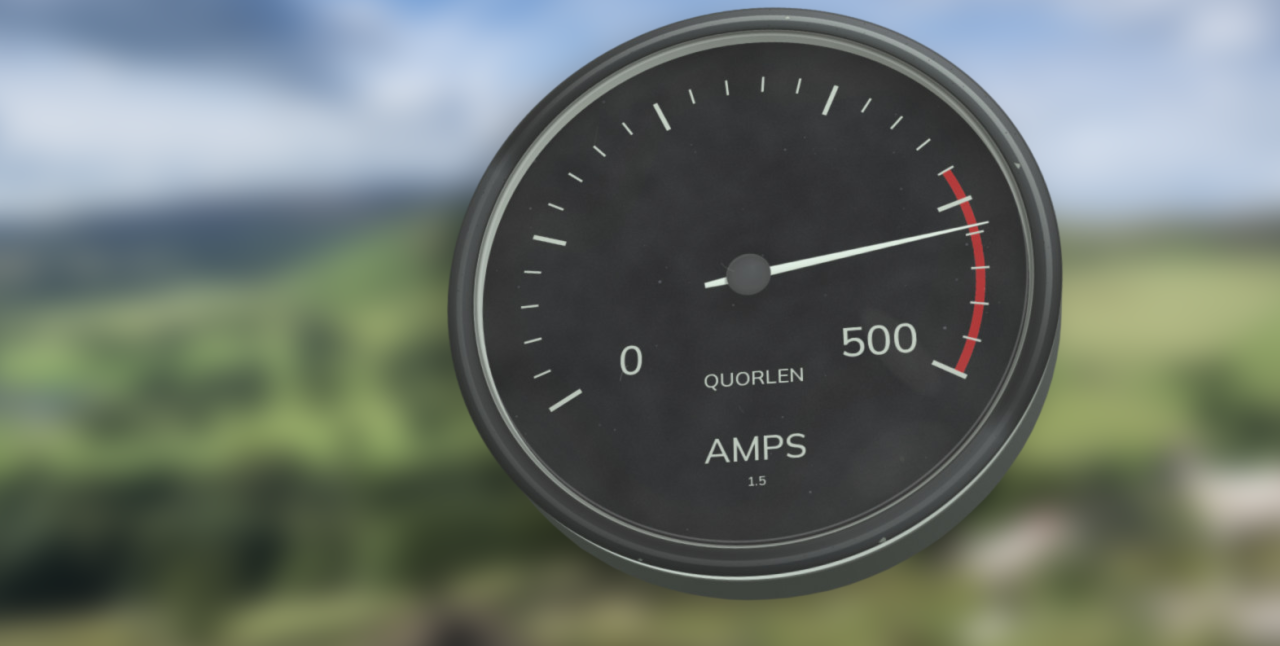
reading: A 420
